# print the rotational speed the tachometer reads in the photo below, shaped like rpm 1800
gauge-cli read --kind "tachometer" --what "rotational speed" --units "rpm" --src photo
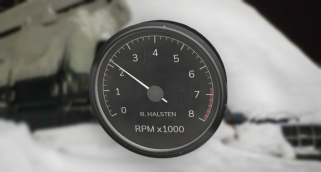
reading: rpm 2200
